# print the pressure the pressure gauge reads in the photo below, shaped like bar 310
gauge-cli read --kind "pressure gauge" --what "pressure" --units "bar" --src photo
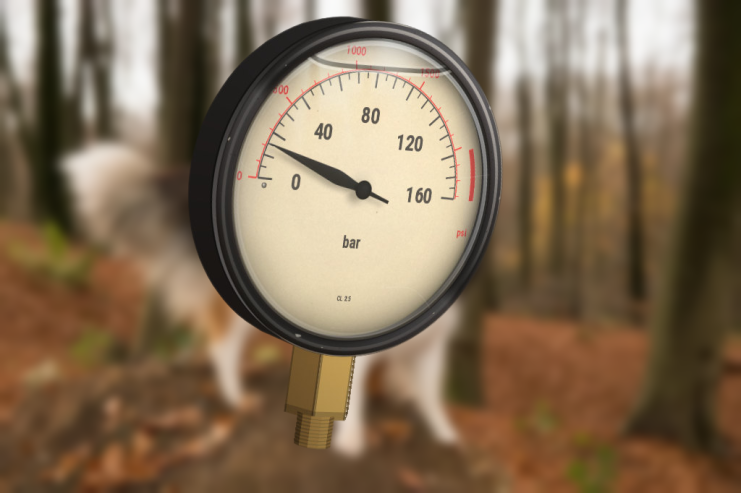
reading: bar 15
